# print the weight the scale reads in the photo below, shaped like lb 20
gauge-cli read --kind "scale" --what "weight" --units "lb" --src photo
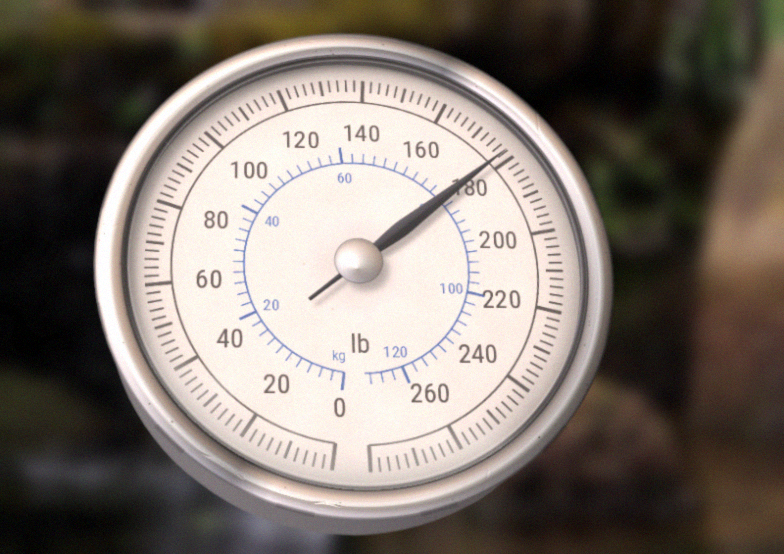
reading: lb 178
